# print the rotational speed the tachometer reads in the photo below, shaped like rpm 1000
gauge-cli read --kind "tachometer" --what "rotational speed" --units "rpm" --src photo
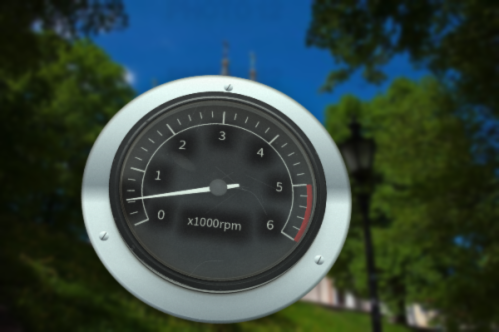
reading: rpm 400
